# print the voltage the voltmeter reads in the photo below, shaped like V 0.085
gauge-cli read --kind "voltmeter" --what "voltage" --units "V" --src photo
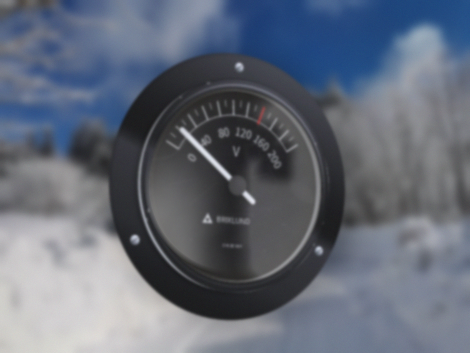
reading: V 20
